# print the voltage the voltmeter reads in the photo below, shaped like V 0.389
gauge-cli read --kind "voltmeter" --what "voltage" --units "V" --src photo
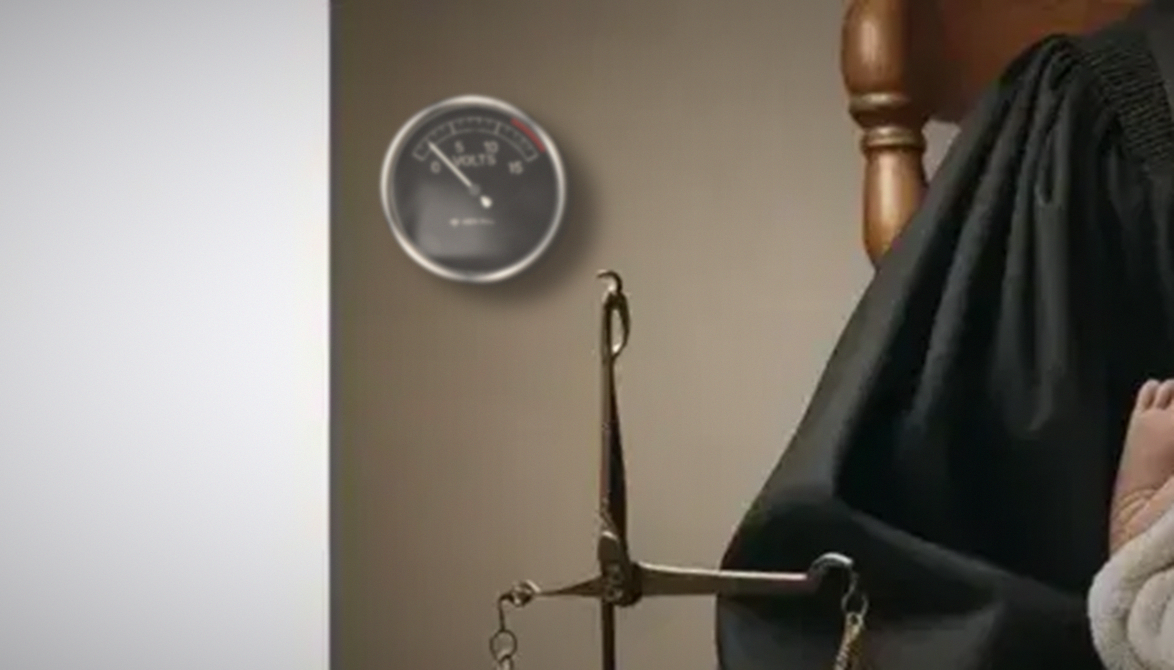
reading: V 2
